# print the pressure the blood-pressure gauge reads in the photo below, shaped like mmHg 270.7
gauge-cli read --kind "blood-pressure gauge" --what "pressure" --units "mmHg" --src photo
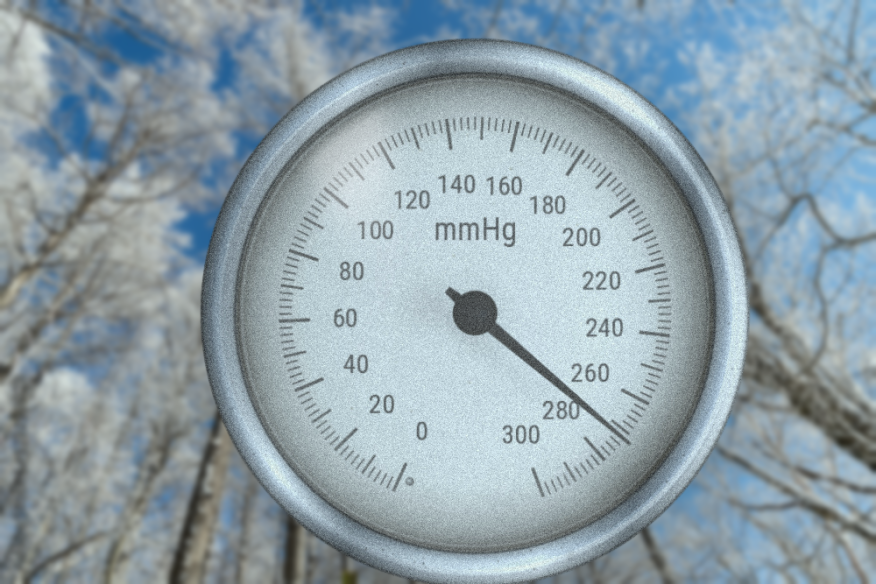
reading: mmHg 272
